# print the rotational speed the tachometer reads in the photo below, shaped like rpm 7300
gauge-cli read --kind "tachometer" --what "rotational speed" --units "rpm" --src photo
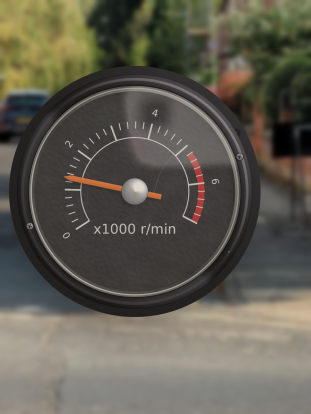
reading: rpm 1300
